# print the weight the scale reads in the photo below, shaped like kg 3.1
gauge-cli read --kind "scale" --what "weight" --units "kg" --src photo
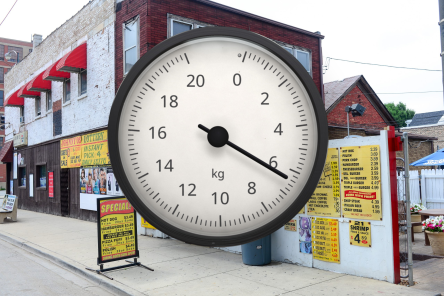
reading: kg 6.4
